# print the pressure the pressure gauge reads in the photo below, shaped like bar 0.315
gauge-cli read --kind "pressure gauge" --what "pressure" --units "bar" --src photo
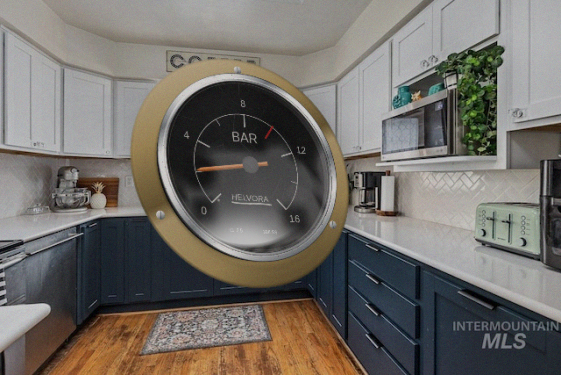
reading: bar 2
